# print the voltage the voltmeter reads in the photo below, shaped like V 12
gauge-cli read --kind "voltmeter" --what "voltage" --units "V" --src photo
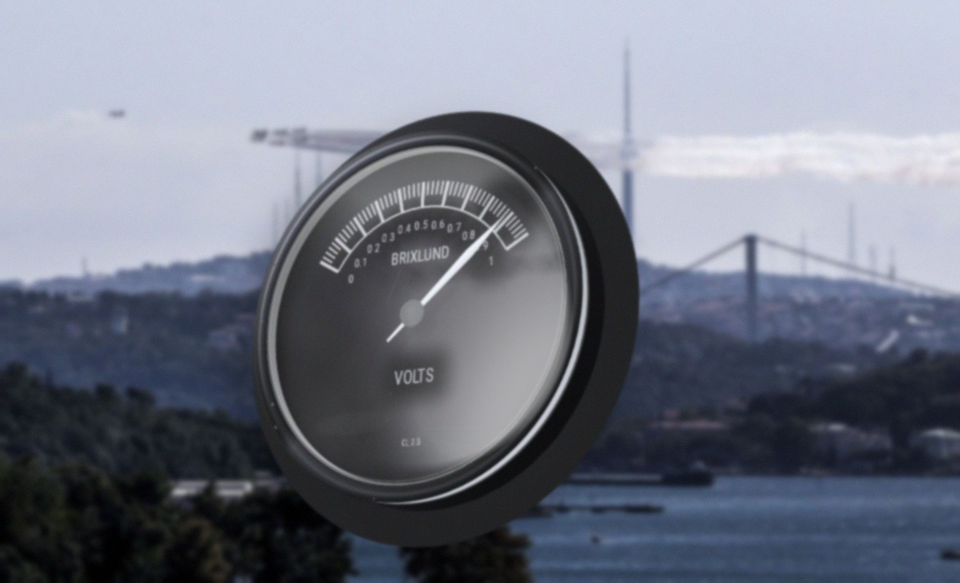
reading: V 0.9
